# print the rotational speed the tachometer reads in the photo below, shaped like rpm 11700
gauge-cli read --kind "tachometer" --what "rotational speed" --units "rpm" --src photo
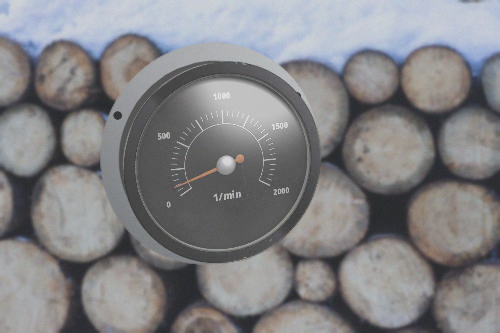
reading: rpm 100
